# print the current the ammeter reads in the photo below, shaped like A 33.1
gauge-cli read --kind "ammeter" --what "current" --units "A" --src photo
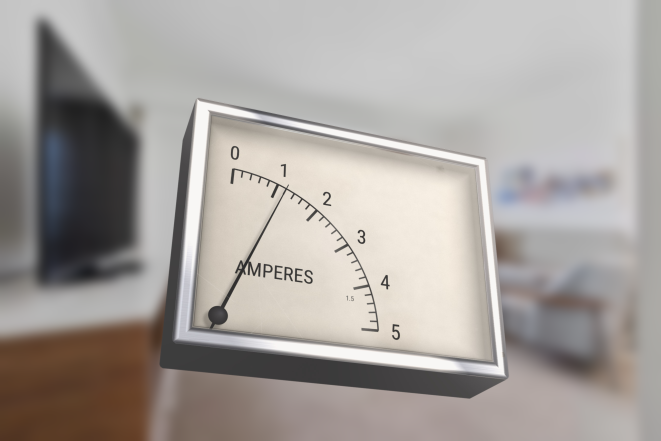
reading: A 1.2
